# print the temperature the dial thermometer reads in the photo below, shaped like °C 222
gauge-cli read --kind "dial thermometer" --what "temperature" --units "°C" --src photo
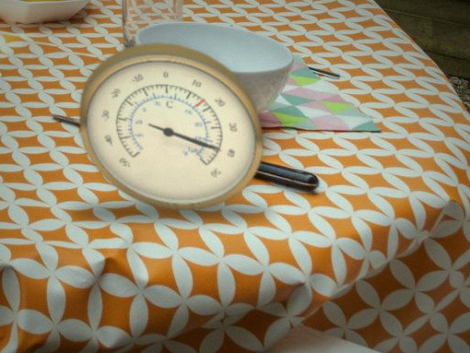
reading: °C 40
